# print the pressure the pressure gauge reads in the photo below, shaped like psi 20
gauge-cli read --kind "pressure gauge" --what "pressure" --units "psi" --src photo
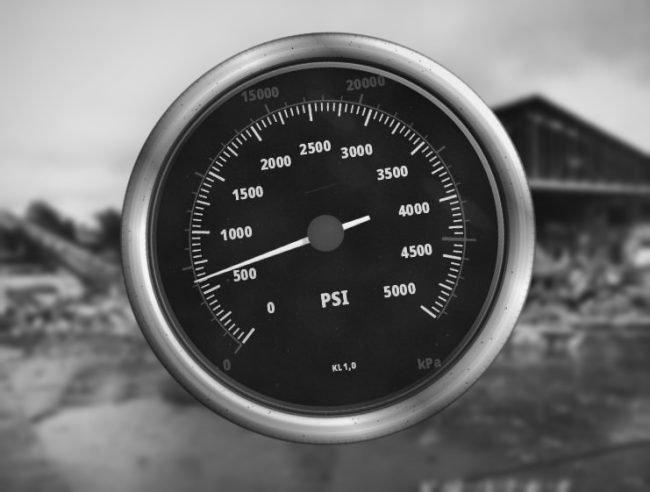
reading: psi 600
